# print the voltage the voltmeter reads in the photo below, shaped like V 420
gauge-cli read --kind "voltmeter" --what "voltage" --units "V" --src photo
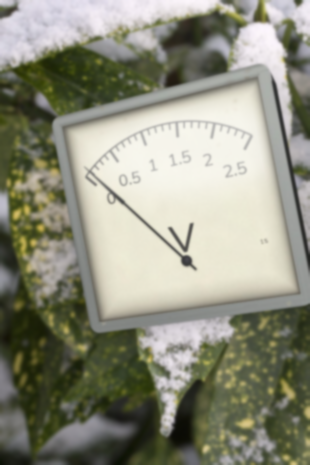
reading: V 0.1
